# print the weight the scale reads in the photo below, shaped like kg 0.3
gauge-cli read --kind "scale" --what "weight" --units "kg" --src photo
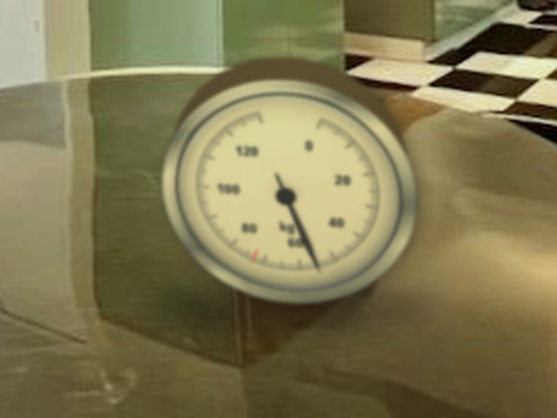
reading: kg 55
